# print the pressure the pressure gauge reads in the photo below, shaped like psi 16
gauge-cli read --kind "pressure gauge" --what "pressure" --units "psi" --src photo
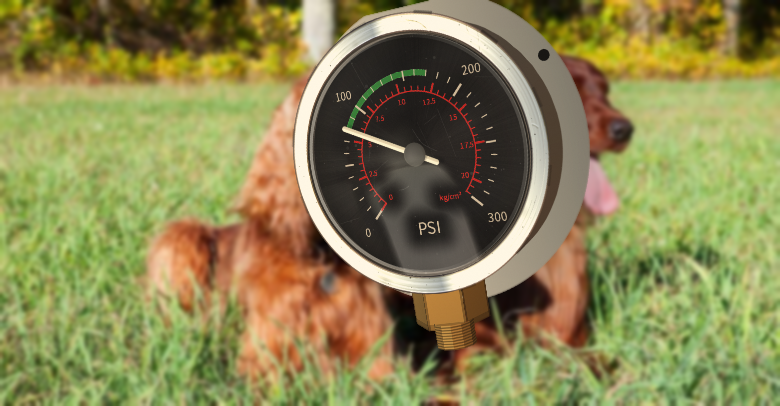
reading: psi 80
